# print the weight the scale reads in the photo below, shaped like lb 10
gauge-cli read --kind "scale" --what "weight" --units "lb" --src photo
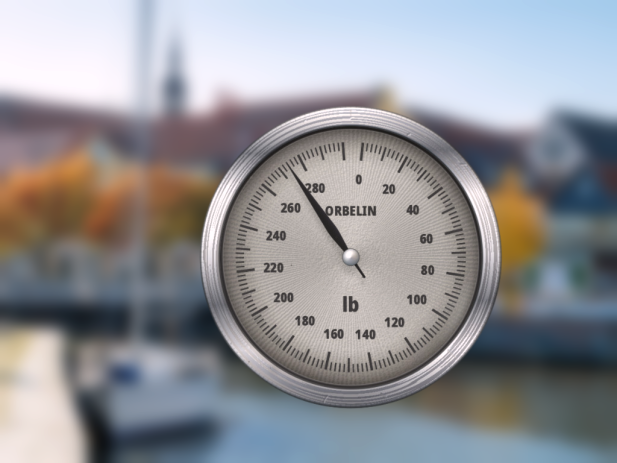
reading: lb 274
